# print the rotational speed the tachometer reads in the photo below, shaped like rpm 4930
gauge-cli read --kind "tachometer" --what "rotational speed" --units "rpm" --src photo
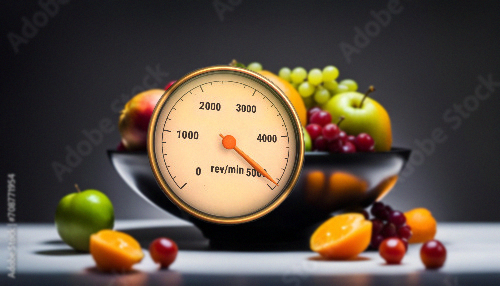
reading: rpm 4900
